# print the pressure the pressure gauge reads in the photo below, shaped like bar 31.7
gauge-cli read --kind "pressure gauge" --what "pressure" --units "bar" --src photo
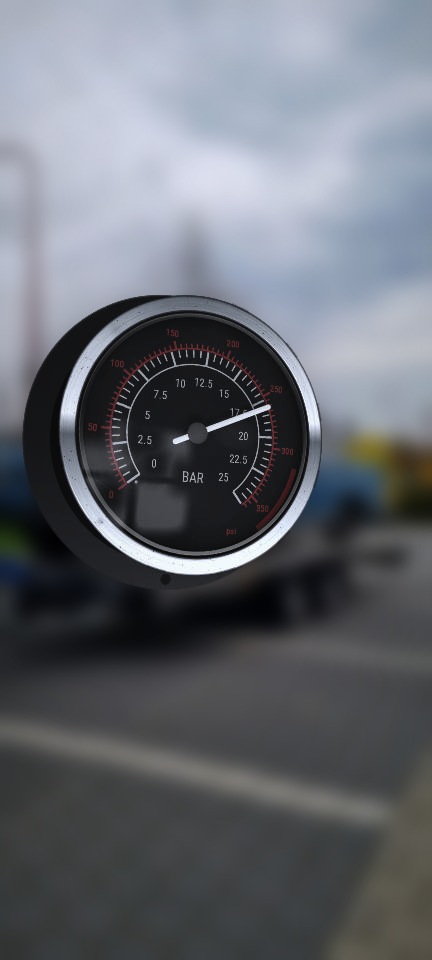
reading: bar 18
